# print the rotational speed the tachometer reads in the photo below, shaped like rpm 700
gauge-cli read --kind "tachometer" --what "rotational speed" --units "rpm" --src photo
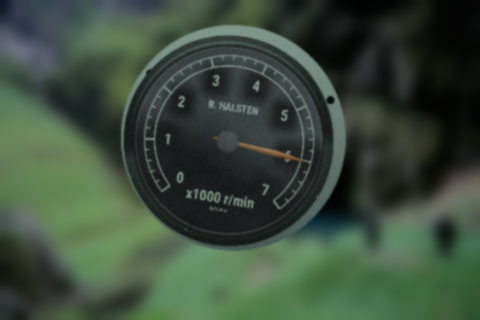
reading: rpm 6000
